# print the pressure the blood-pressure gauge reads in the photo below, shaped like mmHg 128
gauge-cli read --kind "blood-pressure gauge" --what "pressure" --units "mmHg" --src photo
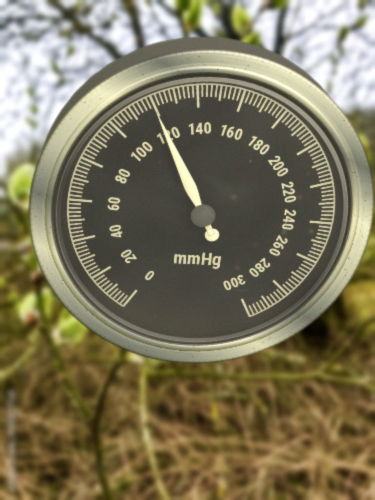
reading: mmHg 120
